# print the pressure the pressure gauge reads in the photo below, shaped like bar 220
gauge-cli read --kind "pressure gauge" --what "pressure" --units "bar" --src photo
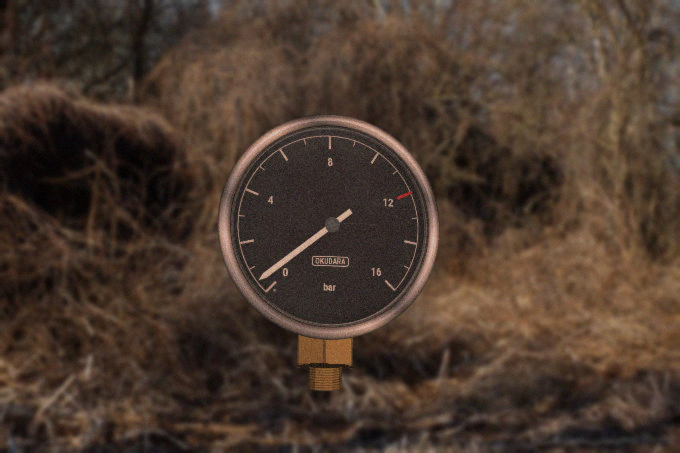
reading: bar 0.5
